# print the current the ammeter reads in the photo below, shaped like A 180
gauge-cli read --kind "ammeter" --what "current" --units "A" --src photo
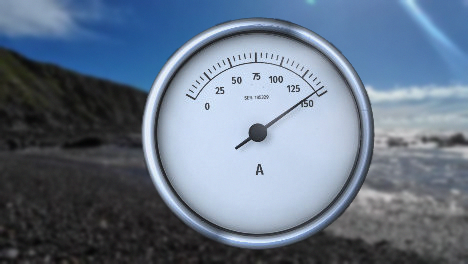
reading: A 145
